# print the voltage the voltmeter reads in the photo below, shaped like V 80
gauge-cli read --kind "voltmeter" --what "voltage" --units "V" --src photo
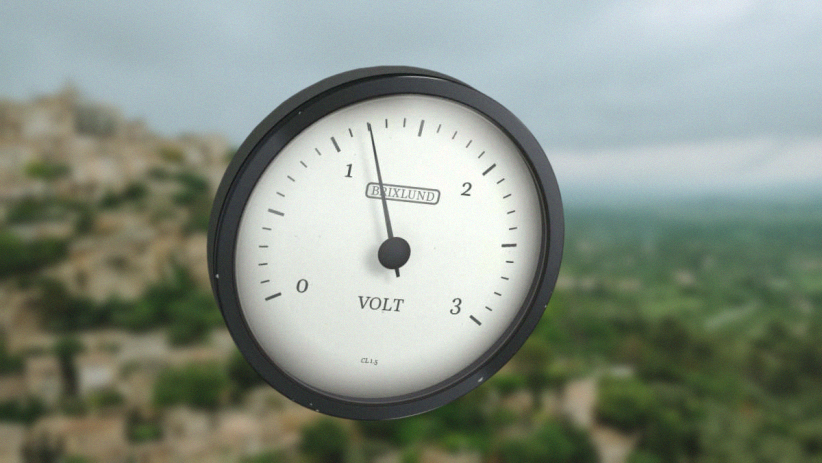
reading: V 1.2
